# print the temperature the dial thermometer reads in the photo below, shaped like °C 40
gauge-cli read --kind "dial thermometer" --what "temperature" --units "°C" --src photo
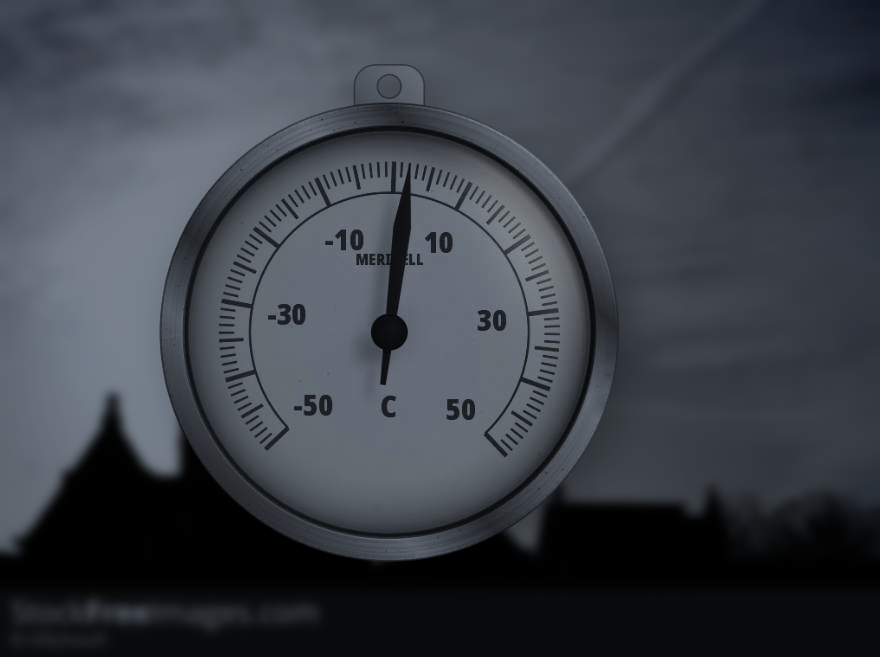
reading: °C 2
